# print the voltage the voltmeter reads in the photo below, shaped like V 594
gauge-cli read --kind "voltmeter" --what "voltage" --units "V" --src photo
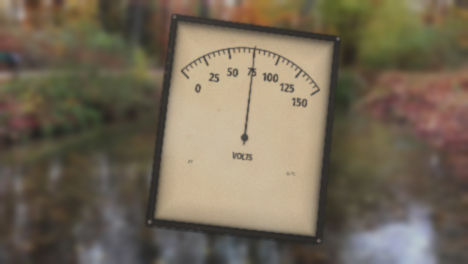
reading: V 75
